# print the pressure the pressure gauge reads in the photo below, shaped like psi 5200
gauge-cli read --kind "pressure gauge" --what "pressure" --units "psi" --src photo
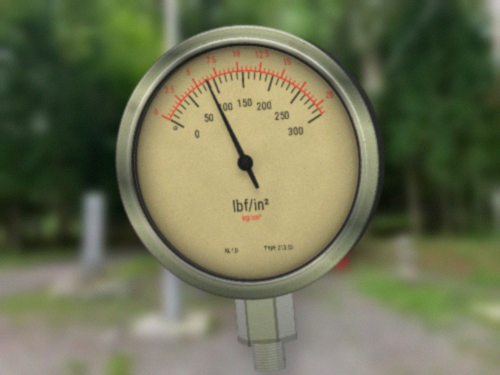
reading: psi 90
